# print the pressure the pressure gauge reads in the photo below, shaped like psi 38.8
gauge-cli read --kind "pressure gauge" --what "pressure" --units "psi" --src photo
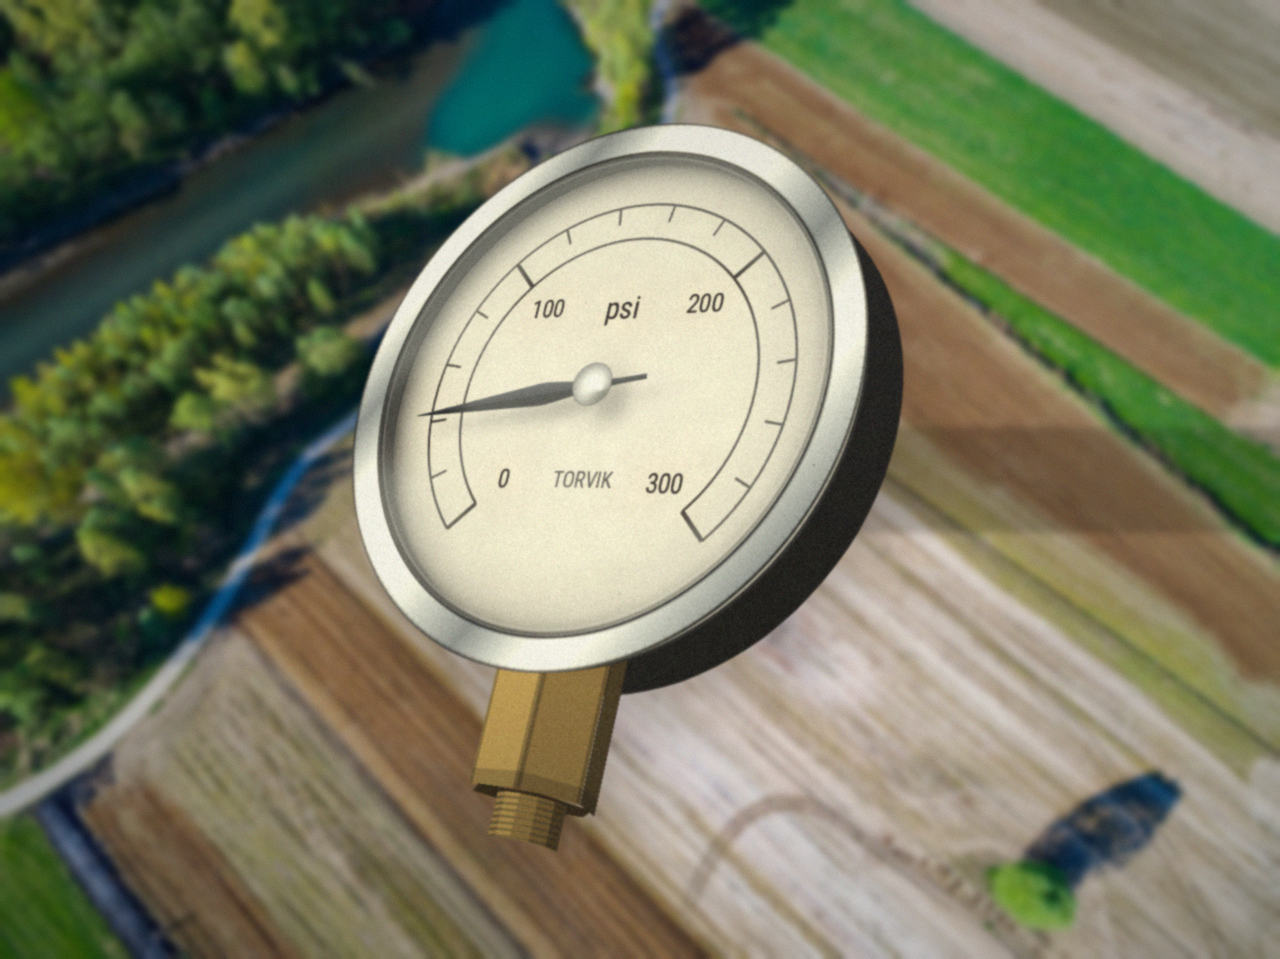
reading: psi 40
